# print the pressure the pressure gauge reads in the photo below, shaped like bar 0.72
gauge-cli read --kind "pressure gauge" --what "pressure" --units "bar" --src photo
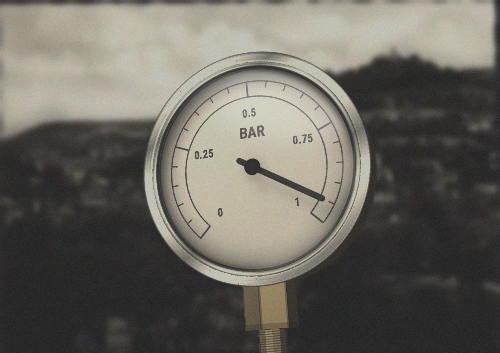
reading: bar 0.95
